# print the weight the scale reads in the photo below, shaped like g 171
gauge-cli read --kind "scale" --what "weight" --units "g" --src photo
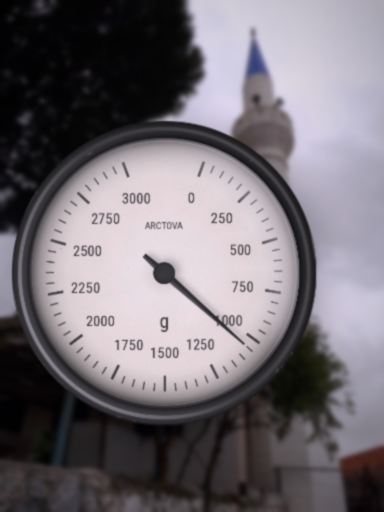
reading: g 1050
